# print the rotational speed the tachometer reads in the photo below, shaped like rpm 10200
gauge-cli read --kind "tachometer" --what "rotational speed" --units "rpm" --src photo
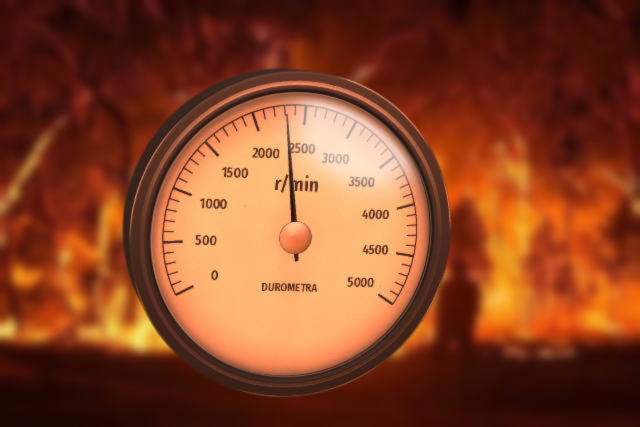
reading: rpm 2300
